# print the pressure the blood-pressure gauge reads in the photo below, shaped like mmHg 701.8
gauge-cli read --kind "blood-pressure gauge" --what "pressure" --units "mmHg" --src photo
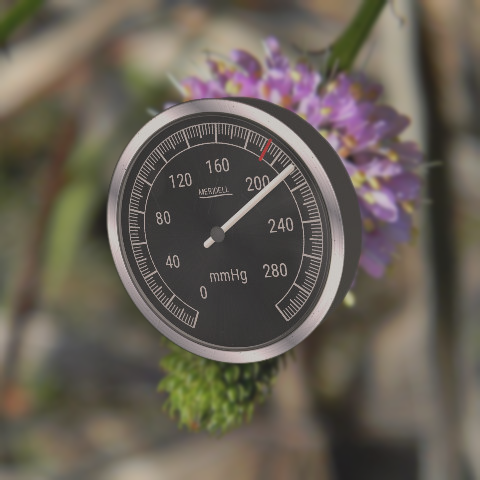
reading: mmHg 210
